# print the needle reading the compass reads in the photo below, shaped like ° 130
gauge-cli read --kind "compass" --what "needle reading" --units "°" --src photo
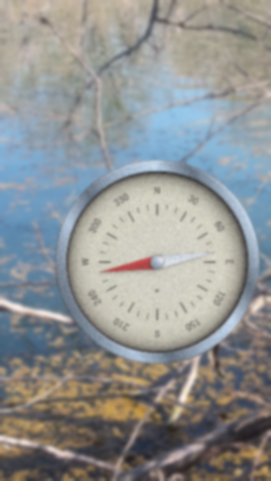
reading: ° 260
